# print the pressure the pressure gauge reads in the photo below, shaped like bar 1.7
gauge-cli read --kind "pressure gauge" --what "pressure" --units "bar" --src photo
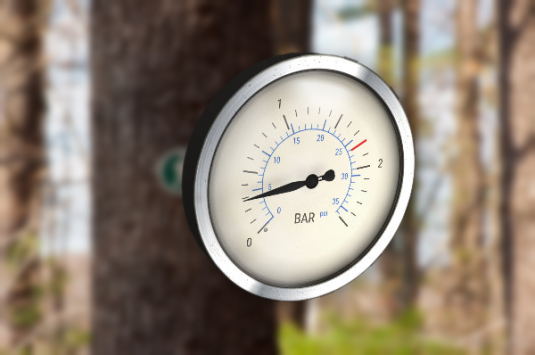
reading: bar 0.3
